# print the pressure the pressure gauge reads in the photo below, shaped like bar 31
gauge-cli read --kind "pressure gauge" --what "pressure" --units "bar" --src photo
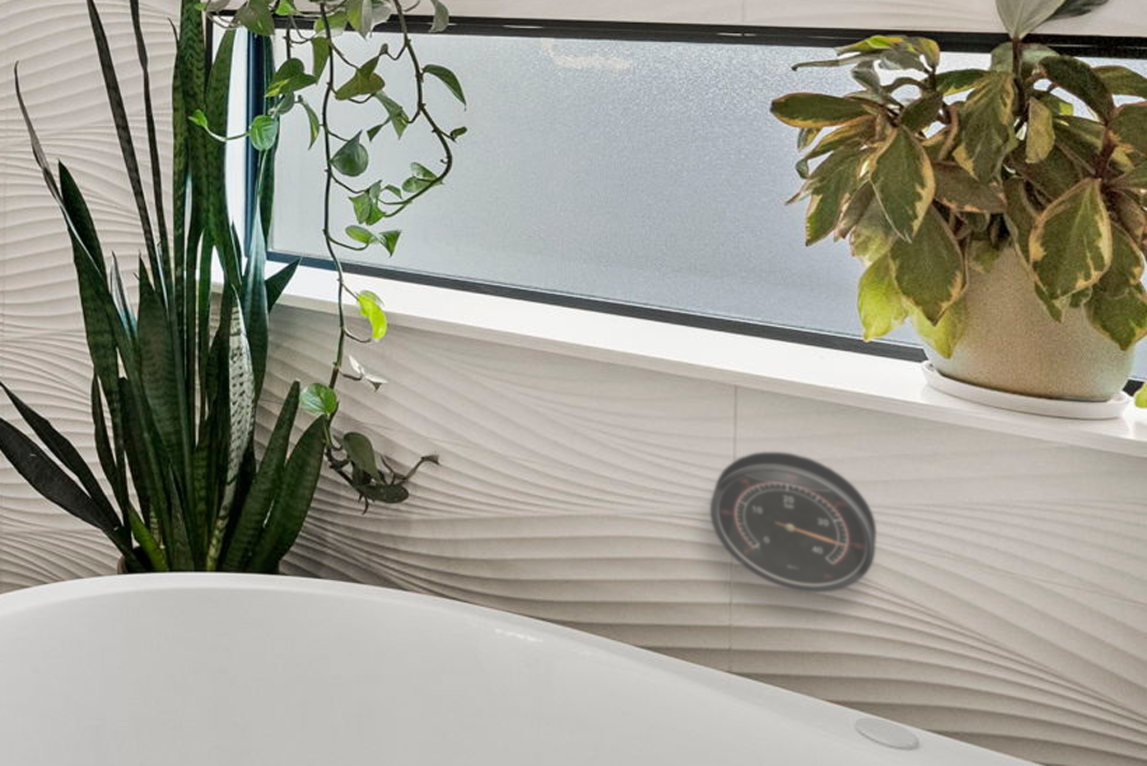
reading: bar 35
